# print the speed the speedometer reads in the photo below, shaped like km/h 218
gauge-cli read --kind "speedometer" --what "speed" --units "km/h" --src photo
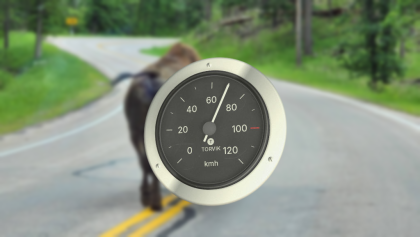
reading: km/h 70
